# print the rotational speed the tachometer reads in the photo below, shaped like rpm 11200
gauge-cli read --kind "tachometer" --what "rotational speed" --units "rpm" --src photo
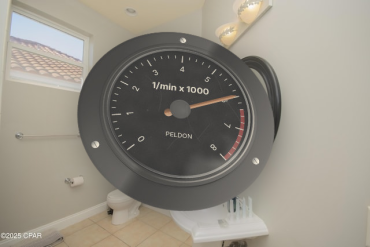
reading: rpm 6000
